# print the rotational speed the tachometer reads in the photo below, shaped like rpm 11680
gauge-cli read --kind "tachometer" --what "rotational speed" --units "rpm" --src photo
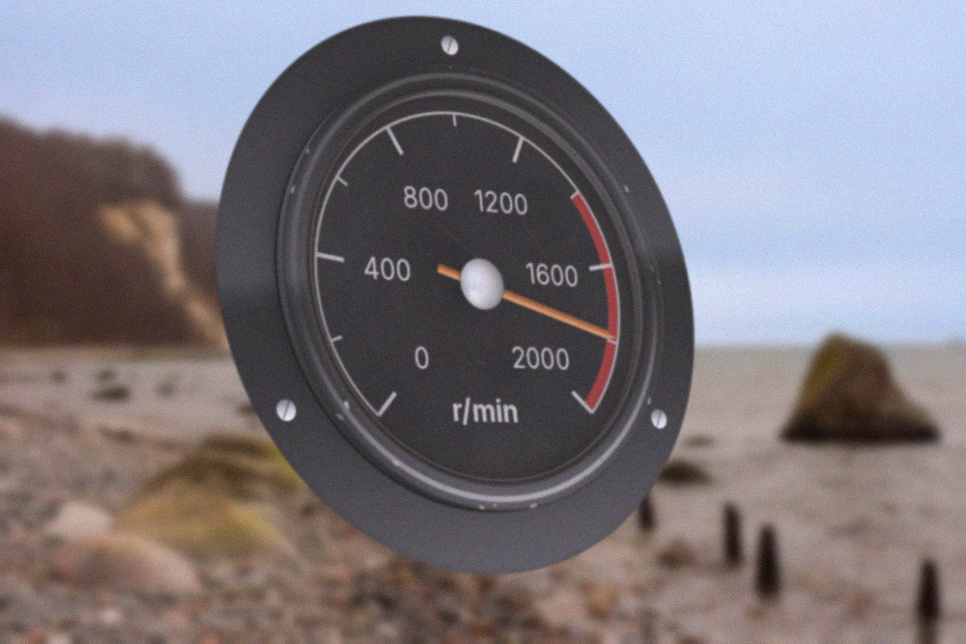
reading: rpm 1800
